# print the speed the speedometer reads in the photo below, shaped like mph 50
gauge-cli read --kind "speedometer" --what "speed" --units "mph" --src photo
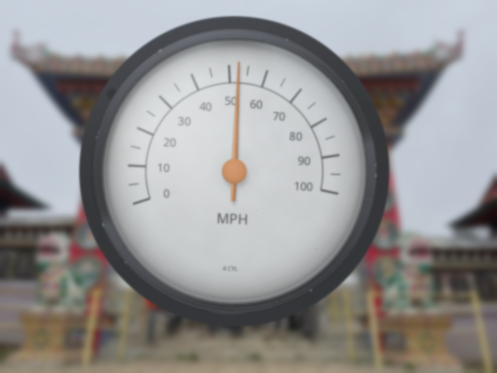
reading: mph 52.5
